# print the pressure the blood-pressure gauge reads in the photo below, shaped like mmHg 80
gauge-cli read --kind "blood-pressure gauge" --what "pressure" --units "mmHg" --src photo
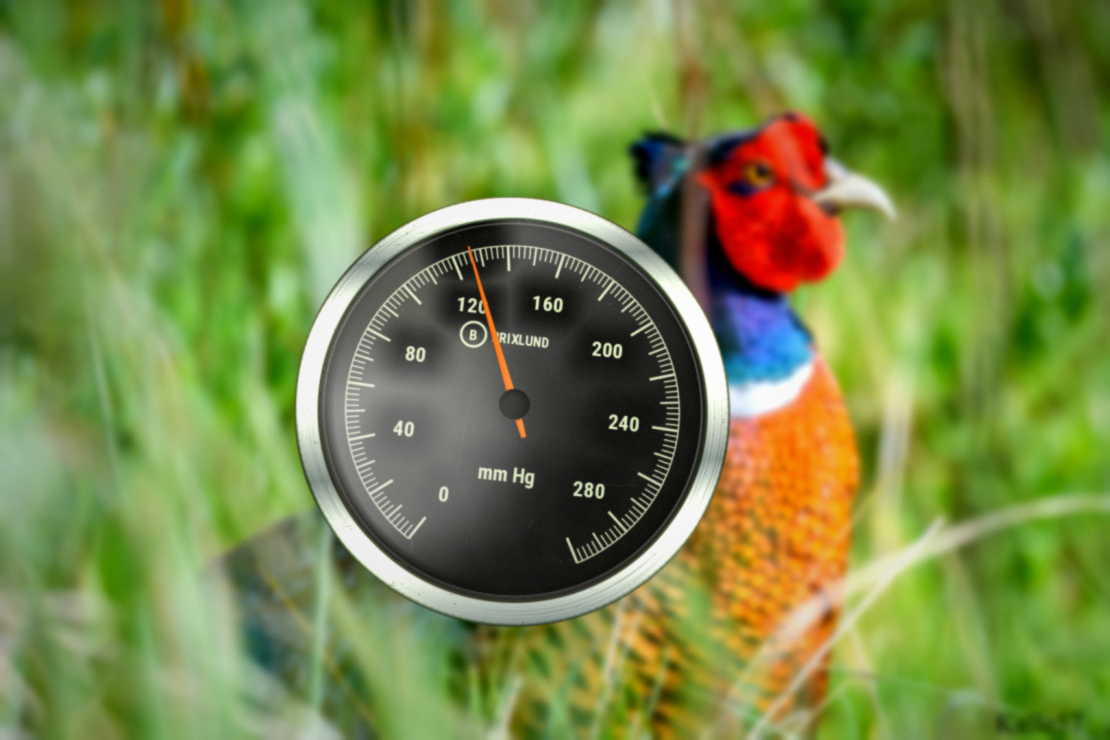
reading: mmHg 126
